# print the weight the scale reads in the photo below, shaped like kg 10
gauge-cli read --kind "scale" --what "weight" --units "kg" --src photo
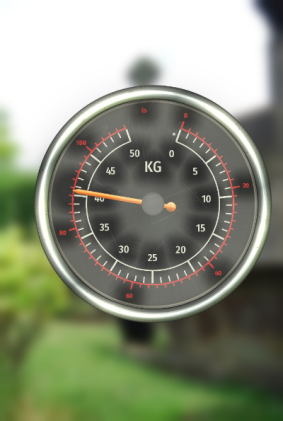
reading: kg 40.5
